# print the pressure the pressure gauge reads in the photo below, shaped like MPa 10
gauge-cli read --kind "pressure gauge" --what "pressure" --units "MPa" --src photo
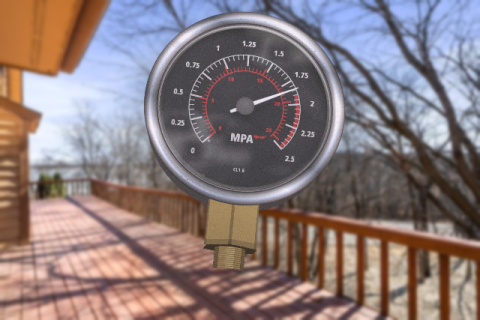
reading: MPa 1.85
